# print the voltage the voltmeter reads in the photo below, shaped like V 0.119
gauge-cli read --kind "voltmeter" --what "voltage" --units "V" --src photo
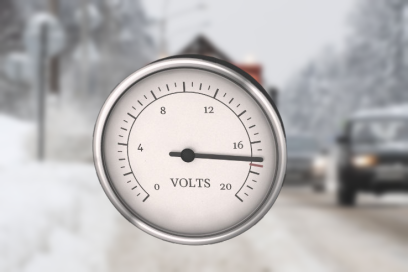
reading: V 17
